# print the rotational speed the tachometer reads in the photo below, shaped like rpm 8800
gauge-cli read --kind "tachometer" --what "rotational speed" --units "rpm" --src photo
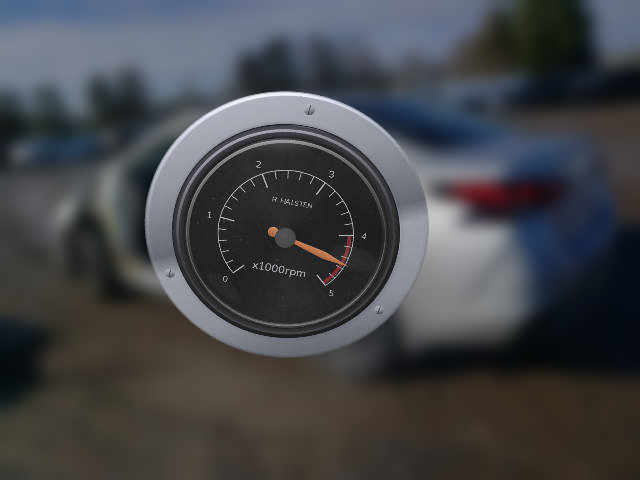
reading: rpm 4500
